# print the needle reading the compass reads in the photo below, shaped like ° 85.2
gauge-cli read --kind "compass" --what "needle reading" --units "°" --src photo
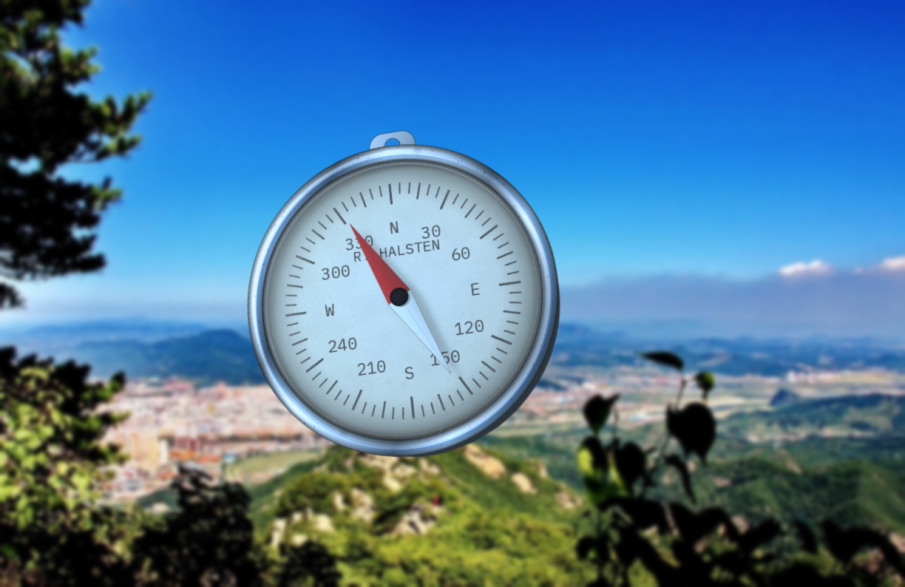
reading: ° 332.5
